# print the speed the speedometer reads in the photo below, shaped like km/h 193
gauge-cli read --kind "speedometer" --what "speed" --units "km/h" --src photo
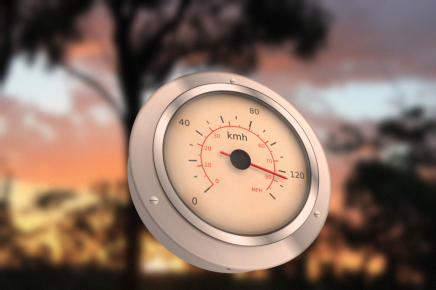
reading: km/h 125
